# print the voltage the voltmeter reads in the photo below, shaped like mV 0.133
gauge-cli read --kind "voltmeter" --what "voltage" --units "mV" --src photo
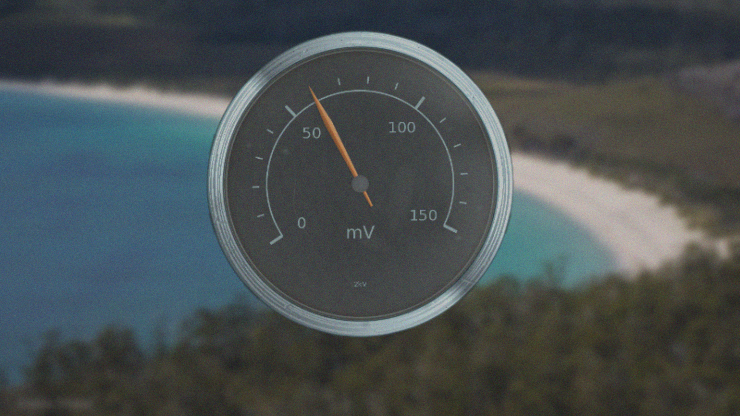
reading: mV 60
